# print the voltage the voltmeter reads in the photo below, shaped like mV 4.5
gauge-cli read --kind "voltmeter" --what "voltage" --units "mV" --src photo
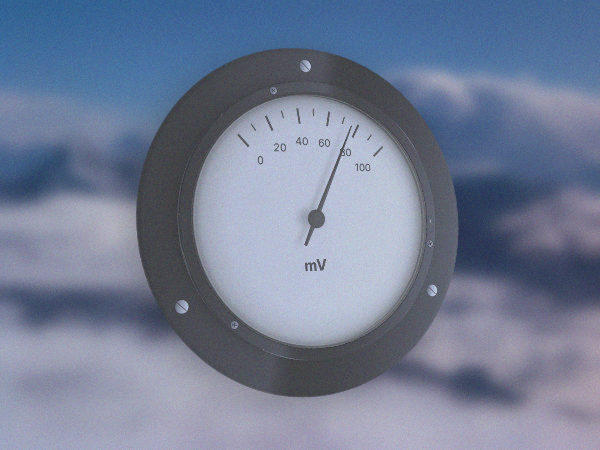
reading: mV 75
